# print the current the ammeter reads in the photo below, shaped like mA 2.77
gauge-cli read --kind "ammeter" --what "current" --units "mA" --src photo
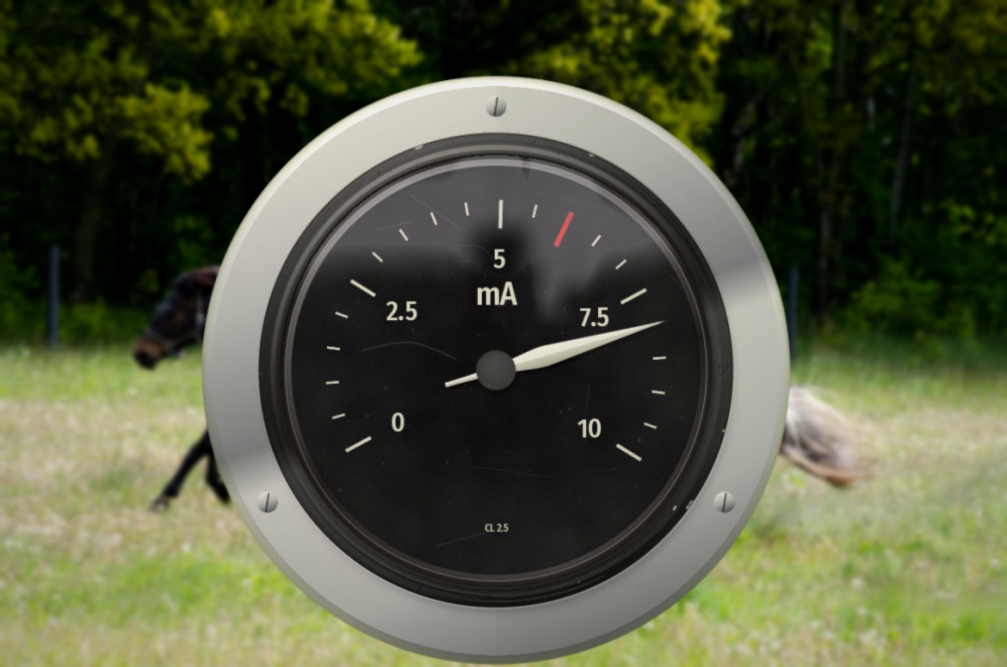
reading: mA 8
